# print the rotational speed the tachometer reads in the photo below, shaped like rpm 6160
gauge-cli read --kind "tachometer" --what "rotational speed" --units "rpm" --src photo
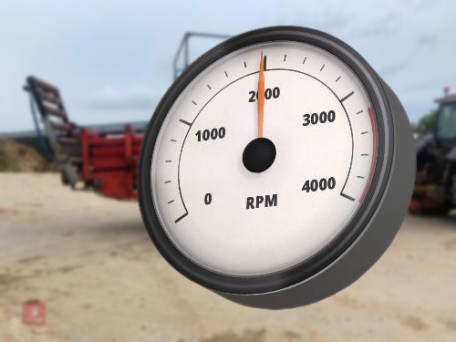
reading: rpm 2000
